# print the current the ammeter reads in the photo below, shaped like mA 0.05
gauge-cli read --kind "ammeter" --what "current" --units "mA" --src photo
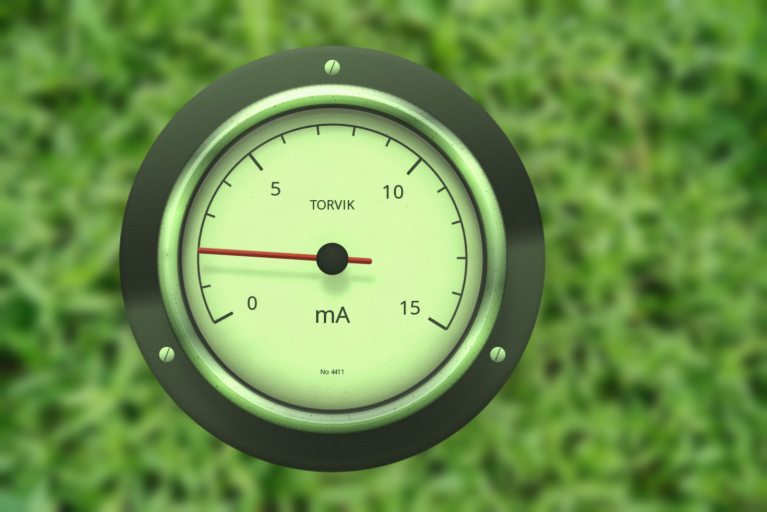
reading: mA 2
